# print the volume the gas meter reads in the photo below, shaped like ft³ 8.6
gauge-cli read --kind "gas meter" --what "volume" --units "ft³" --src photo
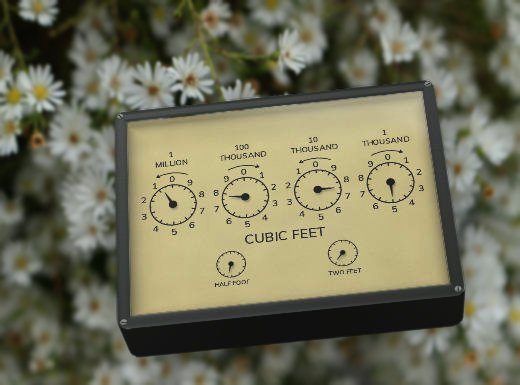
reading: ft³ 77500
